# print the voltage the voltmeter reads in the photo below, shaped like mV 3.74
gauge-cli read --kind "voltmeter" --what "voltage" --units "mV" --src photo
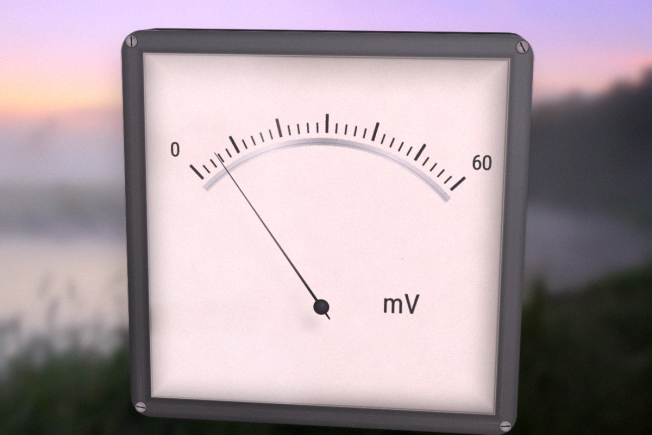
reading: mV 6
